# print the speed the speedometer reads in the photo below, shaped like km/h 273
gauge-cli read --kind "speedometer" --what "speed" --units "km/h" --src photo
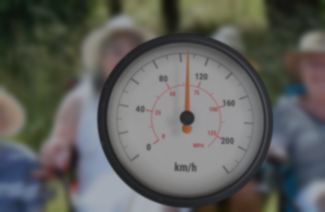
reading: km/h 105
